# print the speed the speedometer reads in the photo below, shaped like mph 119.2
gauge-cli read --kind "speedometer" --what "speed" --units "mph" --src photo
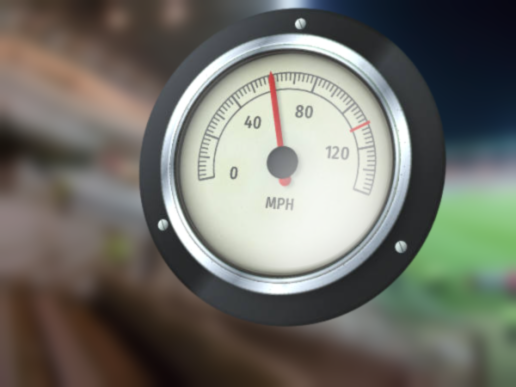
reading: mph 60
